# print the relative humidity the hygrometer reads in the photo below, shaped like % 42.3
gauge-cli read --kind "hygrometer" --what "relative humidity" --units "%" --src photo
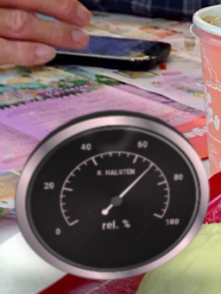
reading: % 68
